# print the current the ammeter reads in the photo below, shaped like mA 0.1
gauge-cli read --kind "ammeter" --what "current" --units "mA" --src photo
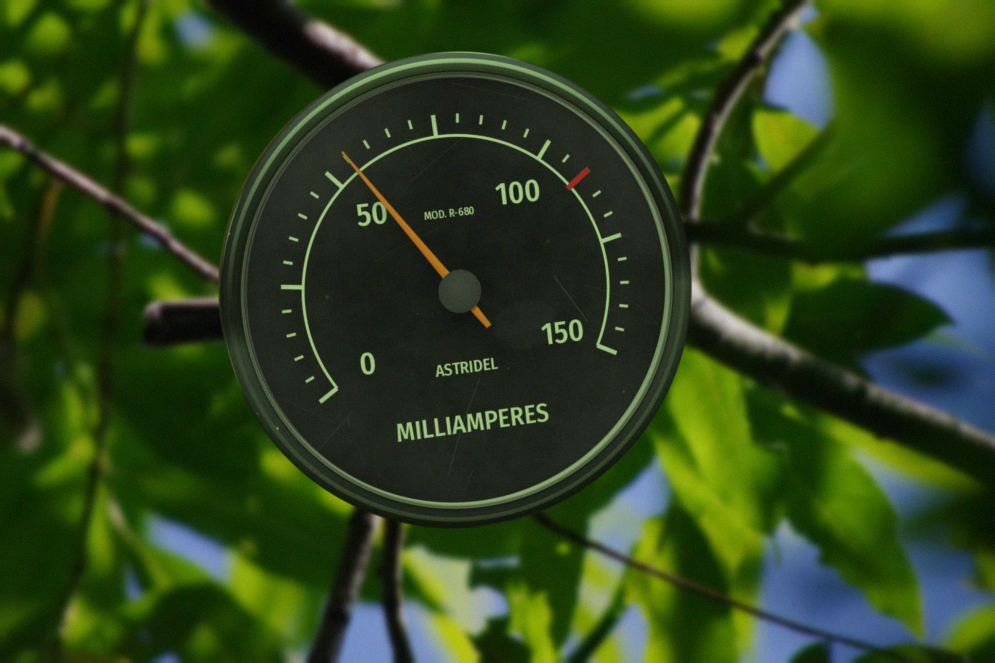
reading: mA 55
